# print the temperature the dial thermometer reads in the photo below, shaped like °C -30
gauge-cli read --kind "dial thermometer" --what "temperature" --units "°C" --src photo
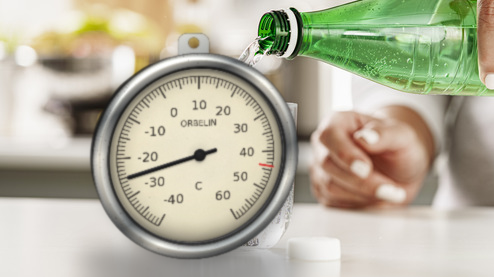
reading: °C -25
